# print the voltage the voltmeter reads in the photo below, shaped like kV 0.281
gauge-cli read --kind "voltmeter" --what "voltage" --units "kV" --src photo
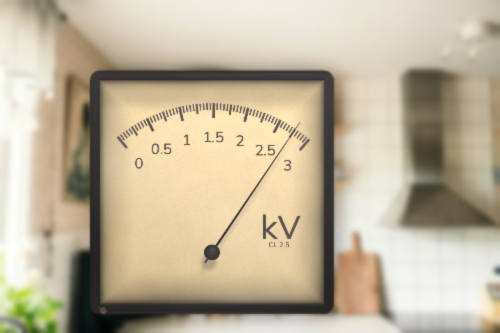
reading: kV 2.75
